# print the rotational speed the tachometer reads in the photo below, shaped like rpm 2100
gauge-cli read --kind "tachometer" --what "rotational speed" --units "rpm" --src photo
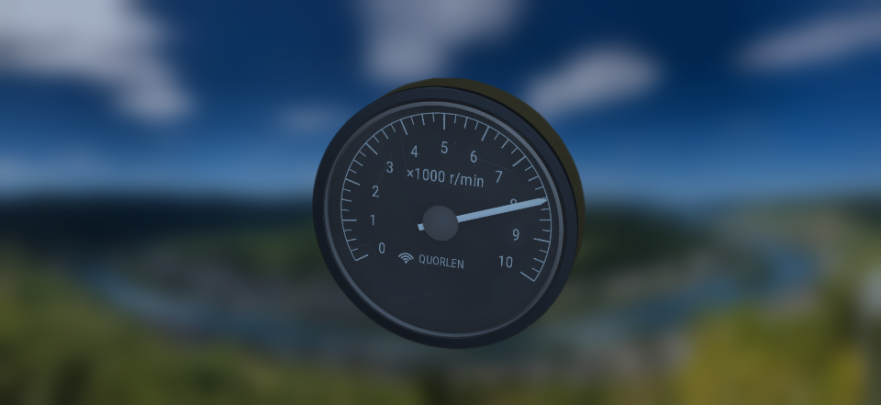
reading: rpm 8000
